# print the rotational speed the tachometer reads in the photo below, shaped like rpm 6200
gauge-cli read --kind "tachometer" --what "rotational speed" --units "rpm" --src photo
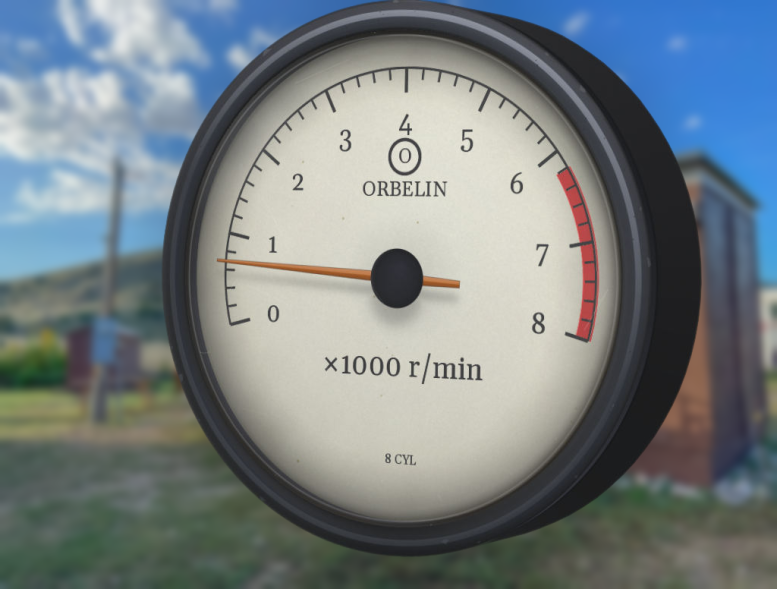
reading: rpm 700
